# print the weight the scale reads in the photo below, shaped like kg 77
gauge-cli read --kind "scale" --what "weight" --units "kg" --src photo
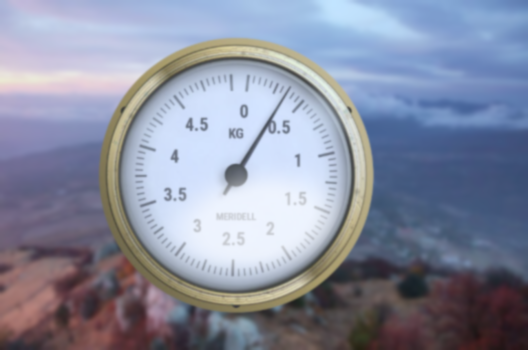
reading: kg 0.35
